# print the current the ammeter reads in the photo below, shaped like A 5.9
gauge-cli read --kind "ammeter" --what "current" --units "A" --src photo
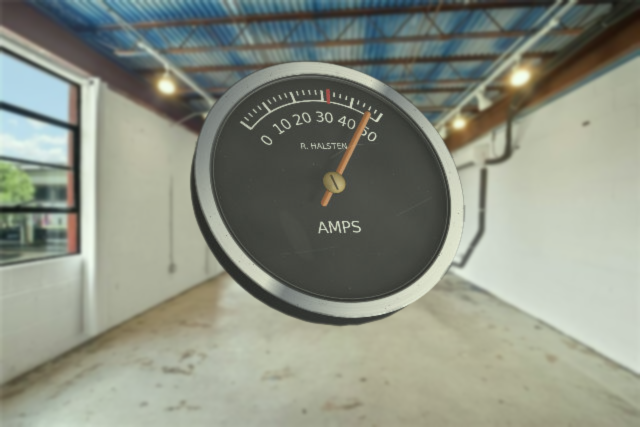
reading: A 46
